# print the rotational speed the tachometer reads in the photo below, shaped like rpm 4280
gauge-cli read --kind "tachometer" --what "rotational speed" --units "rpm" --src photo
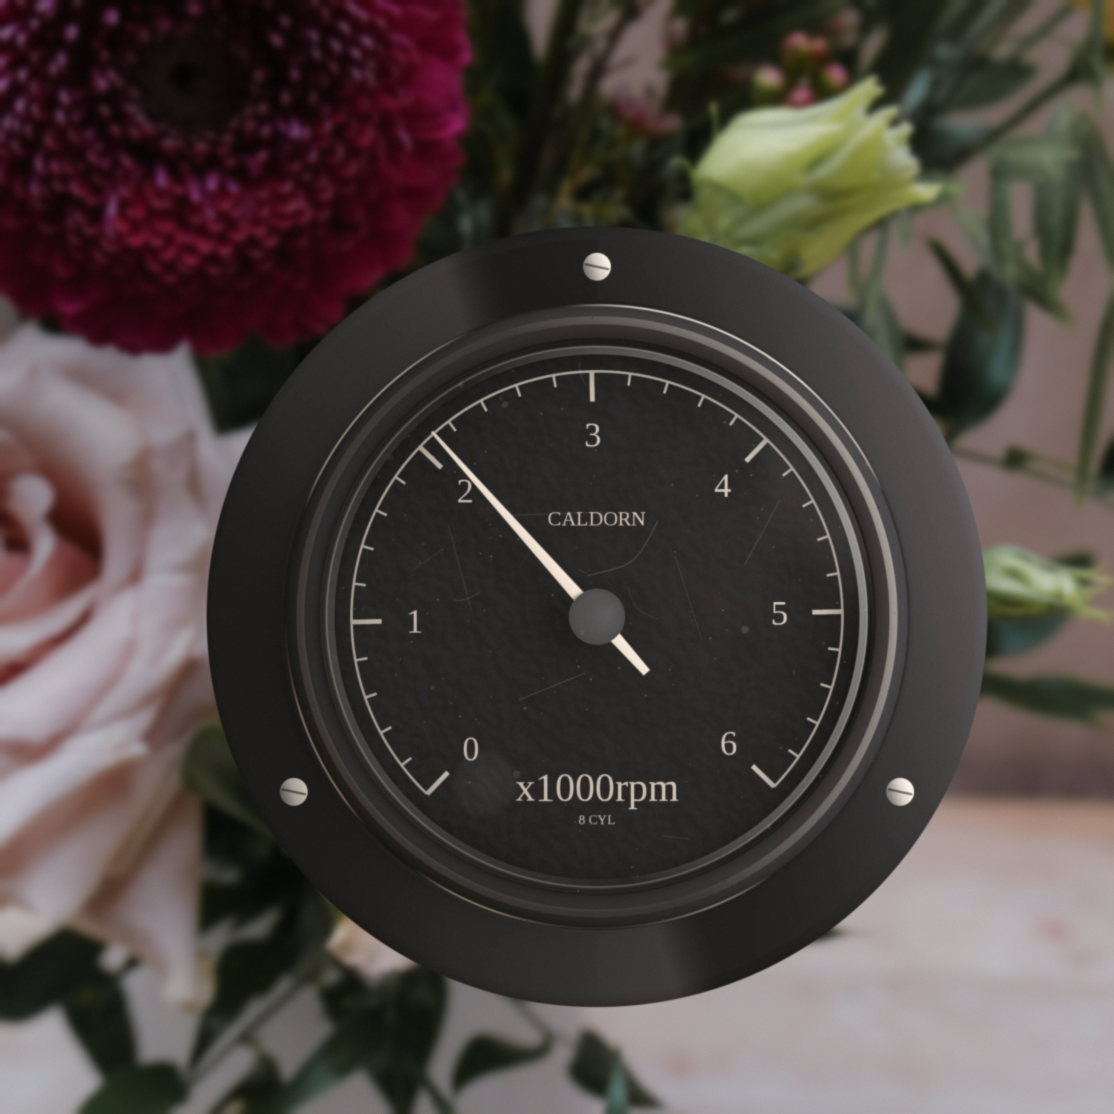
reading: rpm 2100
